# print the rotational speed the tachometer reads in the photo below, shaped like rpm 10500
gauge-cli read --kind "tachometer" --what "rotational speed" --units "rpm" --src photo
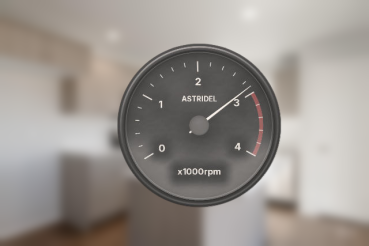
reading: rpm 2900
